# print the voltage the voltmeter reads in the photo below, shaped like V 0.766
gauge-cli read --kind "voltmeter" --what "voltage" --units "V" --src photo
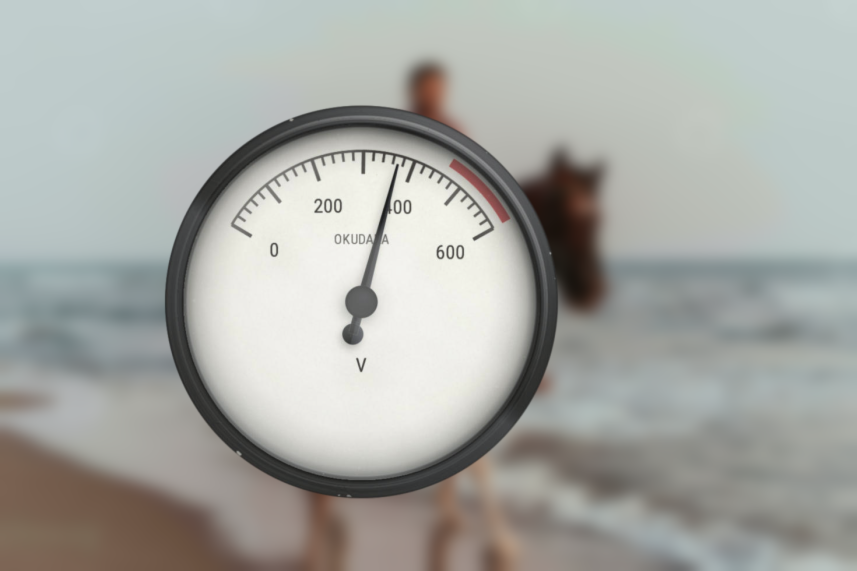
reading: V 370
